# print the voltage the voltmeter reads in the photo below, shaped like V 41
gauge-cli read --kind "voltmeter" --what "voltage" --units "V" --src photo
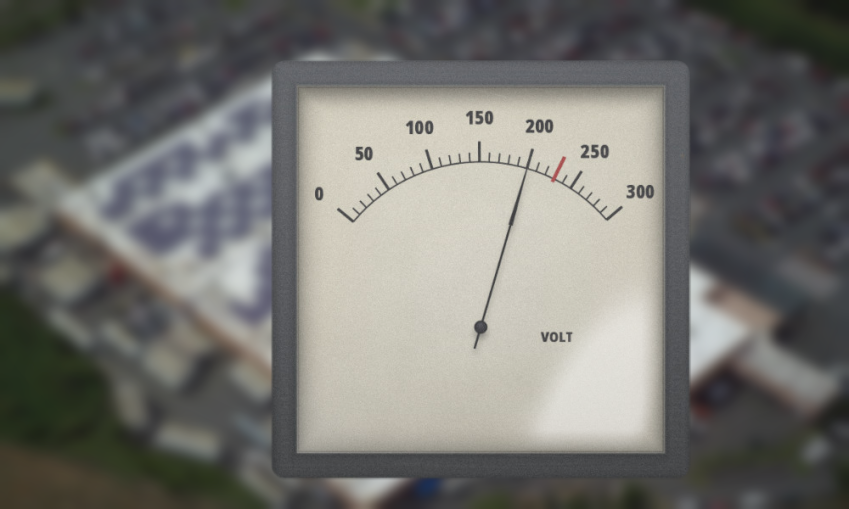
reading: V 200
